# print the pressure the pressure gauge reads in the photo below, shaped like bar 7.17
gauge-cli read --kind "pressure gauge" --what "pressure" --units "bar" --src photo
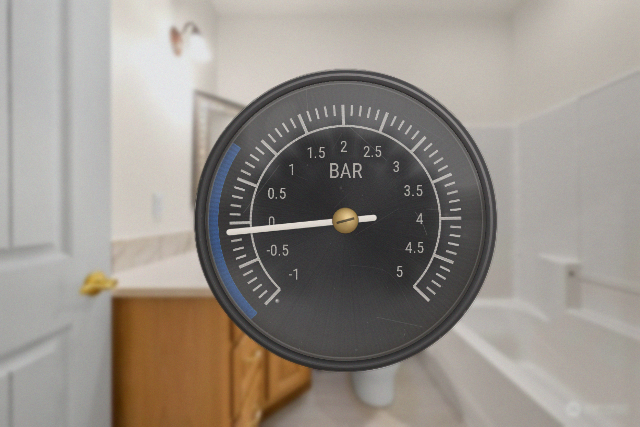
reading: bar -0.1
